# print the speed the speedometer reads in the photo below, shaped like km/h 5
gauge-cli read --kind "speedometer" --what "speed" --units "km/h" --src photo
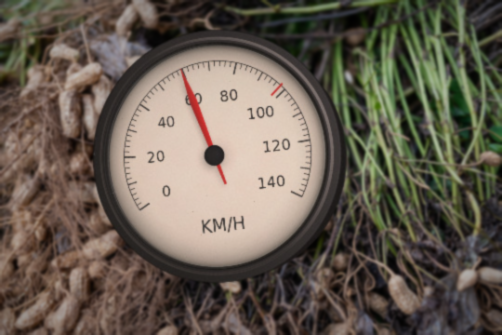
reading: km/h 60
